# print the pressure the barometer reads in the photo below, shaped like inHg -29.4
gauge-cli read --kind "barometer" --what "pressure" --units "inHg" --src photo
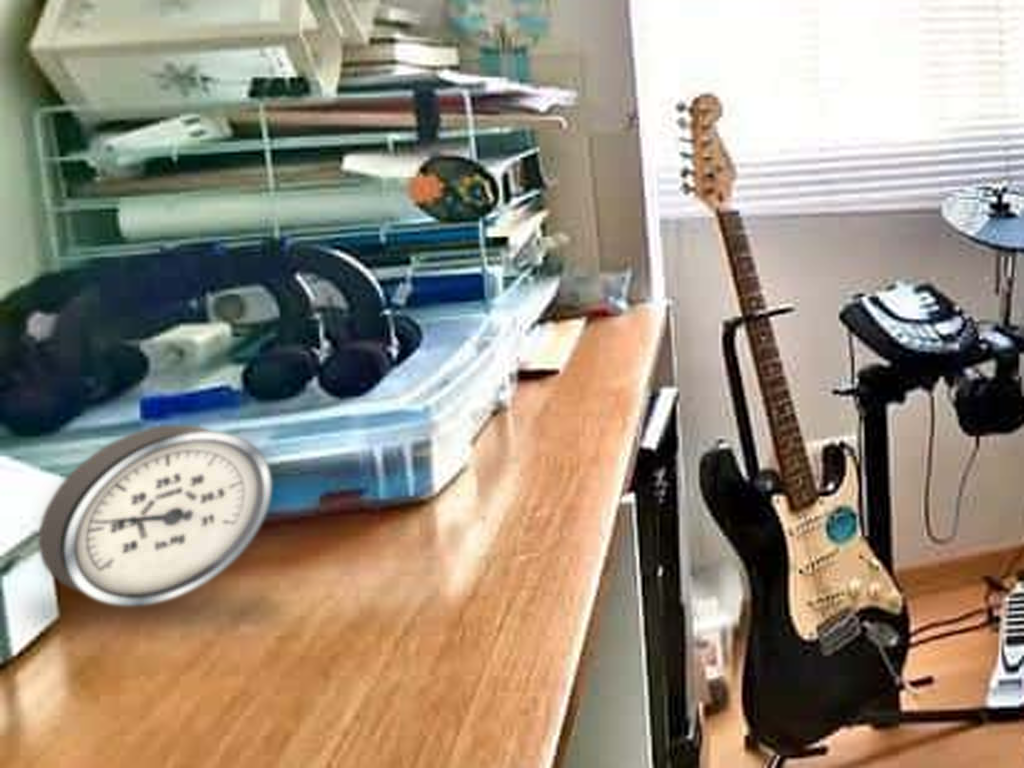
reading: inHg 28.6
